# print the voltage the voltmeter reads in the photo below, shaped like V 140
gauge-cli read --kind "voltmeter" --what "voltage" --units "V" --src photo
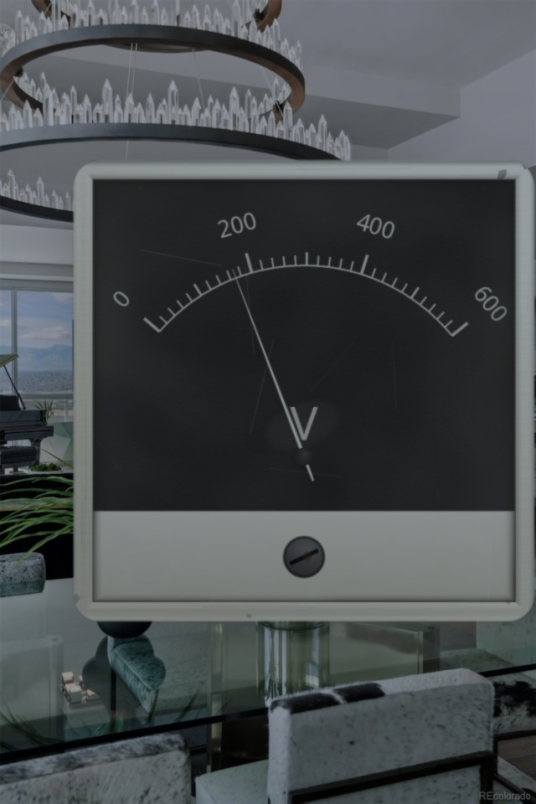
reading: V 170
